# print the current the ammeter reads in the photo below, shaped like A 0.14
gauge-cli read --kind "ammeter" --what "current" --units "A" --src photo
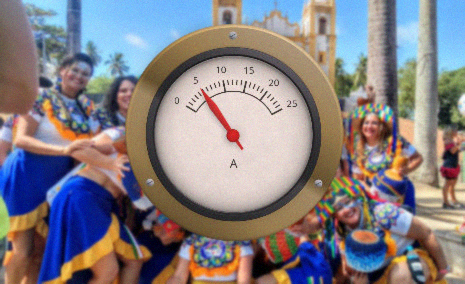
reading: A 5
